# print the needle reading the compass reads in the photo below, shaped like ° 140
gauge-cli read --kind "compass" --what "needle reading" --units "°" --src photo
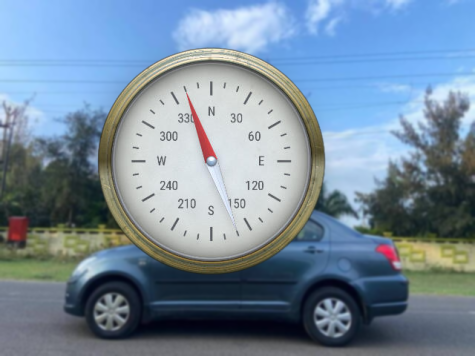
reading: ° 340
